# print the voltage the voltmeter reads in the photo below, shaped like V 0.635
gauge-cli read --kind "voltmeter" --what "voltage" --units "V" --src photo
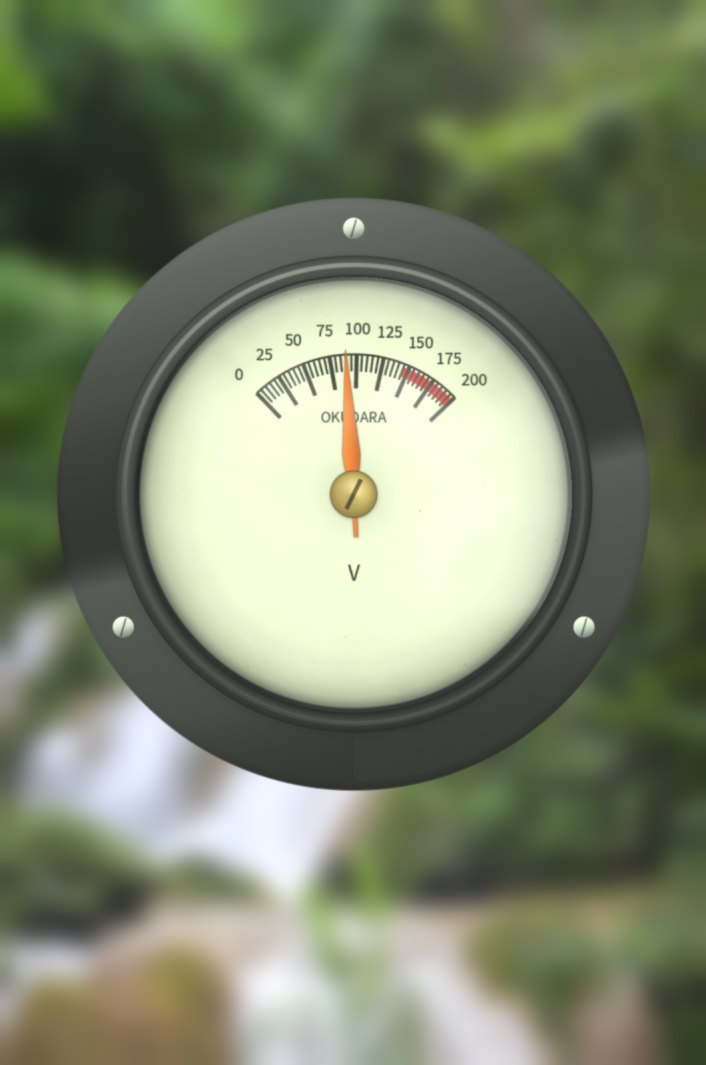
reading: V 90
